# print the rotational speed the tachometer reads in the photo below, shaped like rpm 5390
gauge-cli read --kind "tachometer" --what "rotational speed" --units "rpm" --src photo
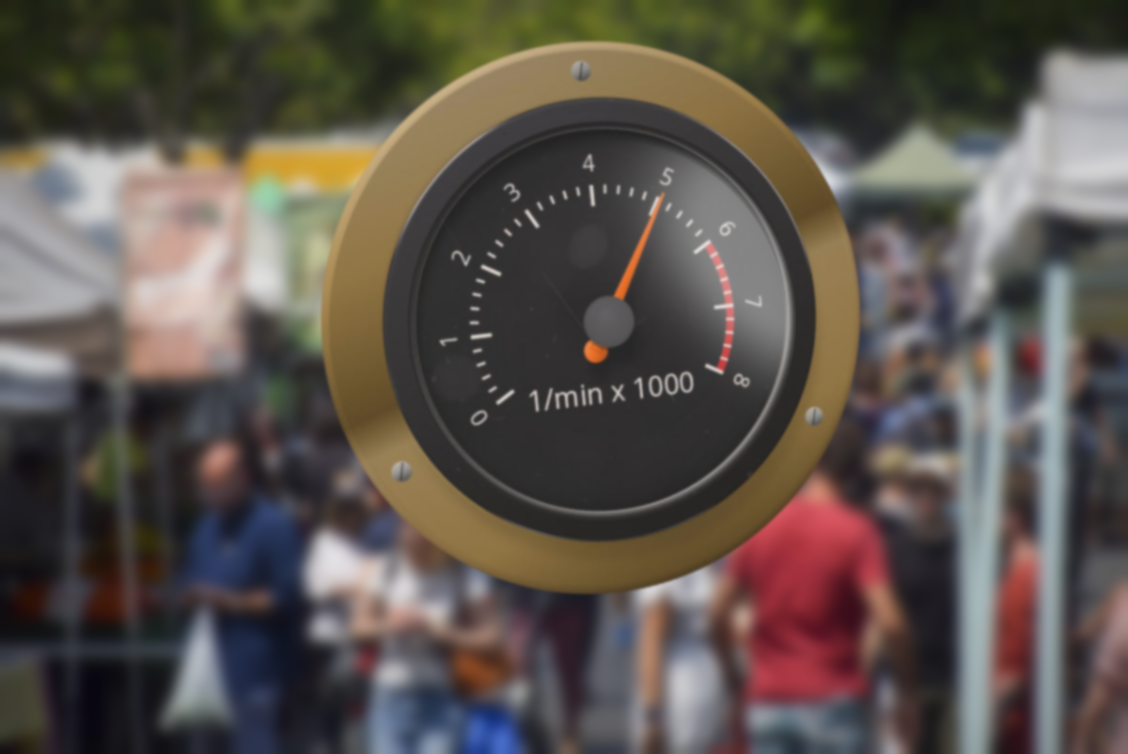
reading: rpm 5000
